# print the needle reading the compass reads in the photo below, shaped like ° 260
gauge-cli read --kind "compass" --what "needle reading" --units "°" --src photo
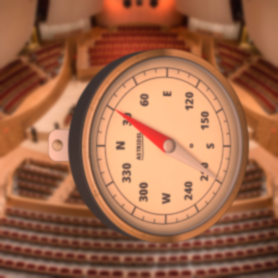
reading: ° 30
